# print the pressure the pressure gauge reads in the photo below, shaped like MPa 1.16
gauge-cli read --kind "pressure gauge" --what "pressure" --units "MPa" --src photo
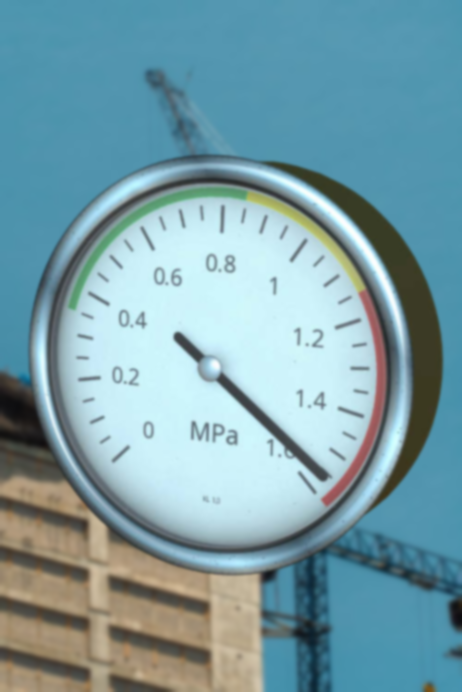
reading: MPa 1.55
